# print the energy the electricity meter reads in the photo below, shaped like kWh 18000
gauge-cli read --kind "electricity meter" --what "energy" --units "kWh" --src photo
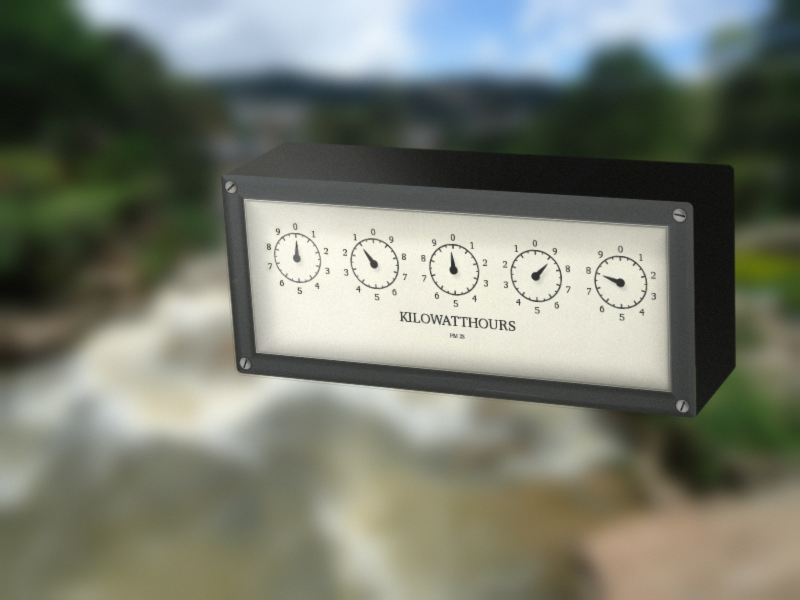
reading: kWh 988
